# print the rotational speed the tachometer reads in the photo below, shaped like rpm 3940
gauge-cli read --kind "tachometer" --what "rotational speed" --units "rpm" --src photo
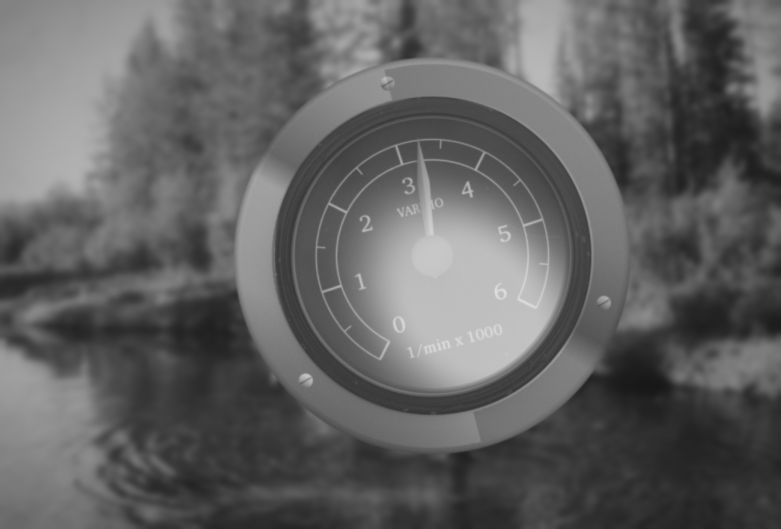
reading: rpm 3250
